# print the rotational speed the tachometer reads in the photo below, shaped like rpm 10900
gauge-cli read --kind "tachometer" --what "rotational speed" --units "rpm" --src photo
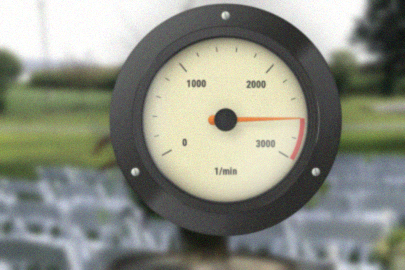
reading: rpm 2600
